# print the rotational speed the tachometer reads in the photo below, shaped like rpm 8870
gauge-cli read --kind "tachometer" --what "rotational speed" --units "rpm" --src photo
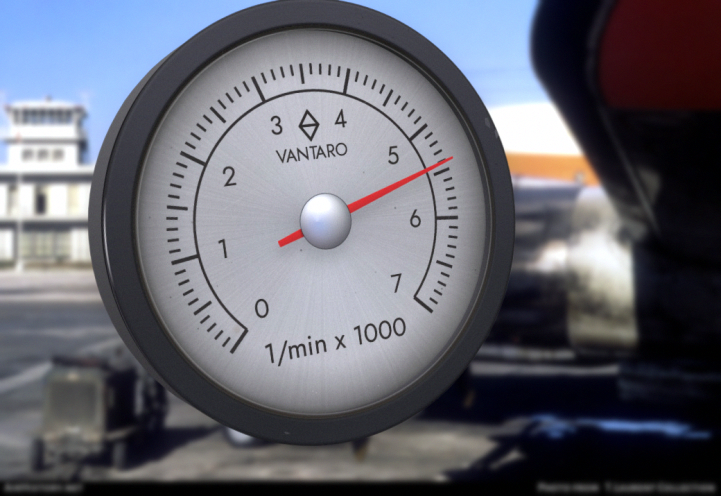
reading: rpm 5400
